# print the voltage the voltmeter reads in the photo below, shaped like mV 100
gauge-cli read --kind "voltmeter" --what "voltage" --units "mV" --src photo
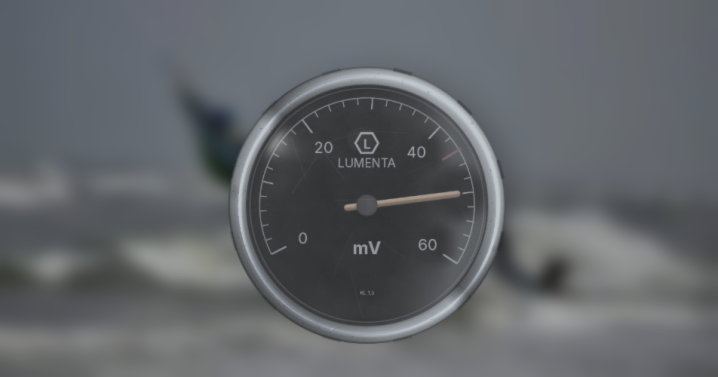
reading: mV 50
